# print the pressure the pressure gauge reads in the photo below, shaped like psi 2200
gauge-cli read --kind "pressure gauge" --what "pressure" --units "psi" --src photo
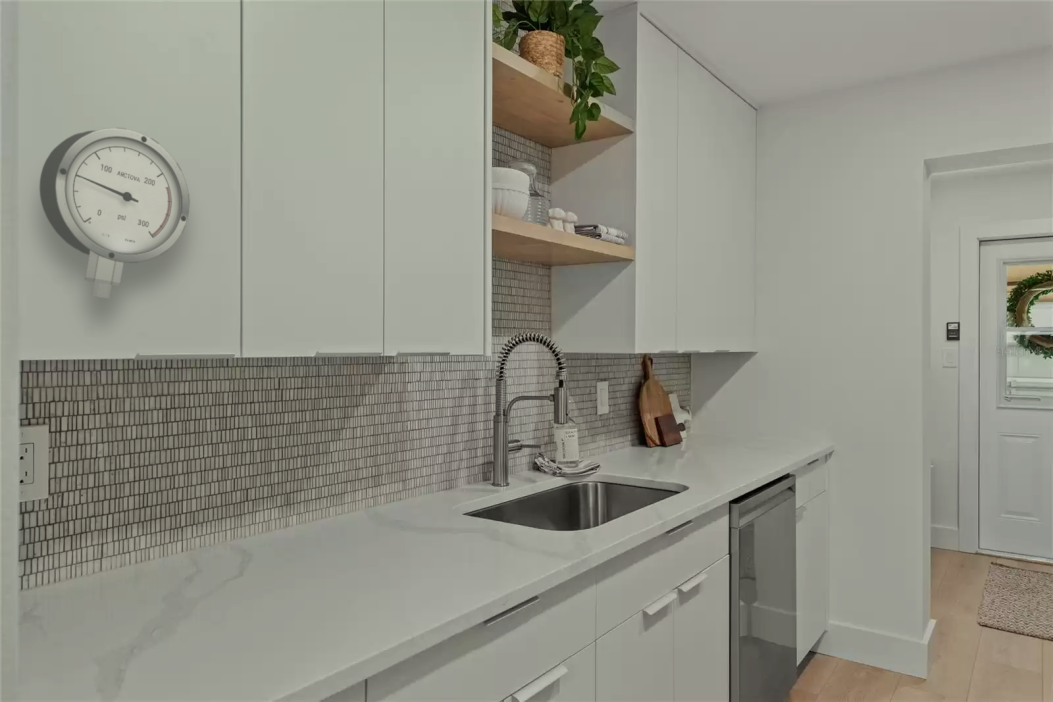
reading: psi 60
